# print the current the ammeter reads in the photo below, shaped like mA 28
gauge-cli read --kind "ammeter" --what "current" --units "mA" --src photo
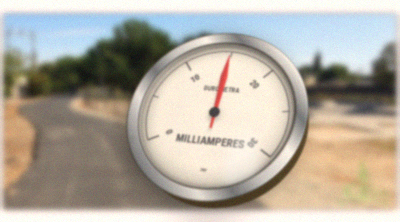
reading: mA 15
